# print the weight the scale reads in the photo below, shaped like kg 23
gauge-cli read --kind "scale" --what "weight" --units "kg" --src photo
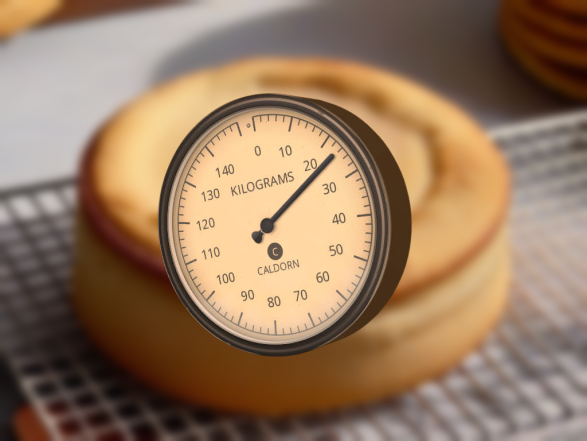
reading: kg 24
